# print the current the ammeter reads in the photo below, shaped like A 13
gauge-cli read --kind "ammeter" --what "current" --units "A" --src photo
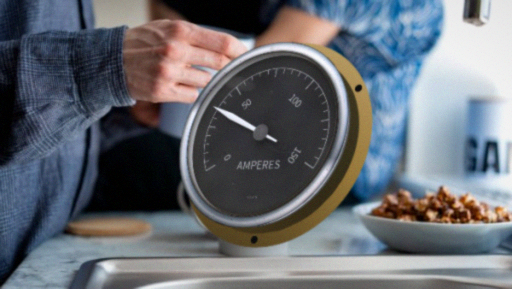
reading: A 35
